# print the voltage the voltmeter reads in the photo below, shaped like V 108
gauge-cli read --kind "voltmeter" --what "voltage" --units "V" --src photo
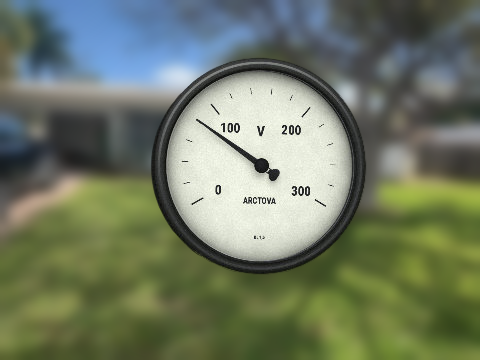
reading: V 80
